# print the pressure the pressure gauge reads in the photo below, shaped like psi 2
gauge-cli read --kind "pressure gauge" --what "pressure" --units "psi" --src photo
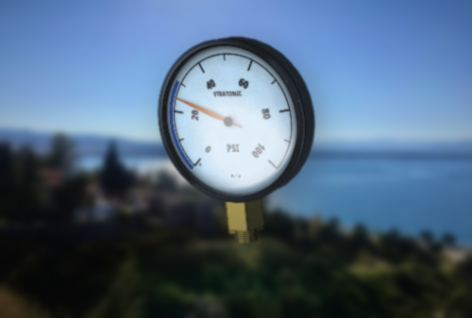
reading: psi 25
